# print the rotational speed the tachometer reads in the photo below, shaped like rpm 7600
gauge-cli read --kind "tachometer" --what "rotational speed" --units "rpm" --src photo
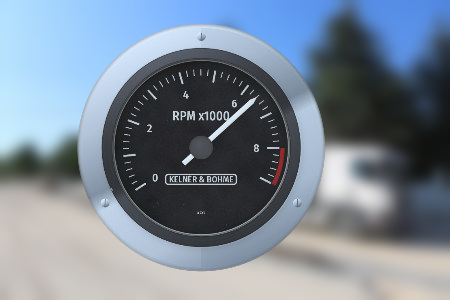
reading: rpm 6400
